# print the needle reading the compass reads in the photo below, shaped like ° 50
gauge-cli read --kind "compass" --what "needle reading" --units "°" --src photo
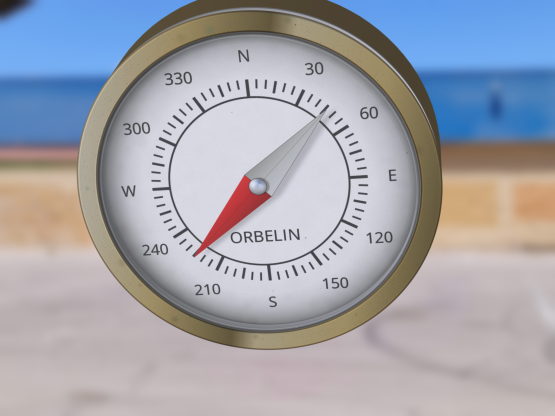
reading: ° 225
